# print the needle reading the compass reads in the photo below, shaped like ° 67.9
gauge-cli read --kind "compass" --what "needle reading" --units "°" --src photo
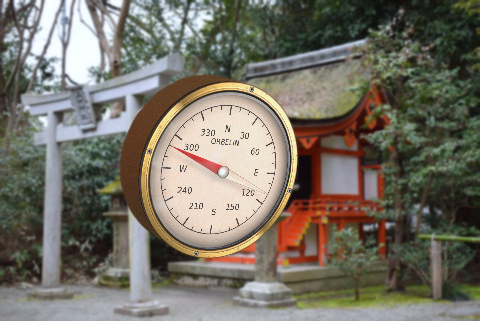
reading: ° 290
